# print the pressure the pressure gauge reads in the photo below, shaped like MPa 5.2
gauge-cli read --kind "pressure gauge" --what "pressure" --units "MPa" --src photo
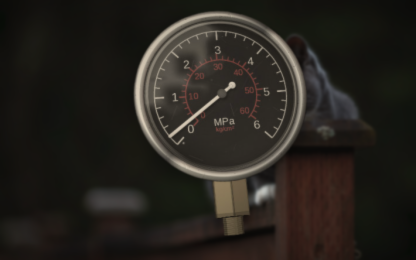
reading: MPa 0.2
